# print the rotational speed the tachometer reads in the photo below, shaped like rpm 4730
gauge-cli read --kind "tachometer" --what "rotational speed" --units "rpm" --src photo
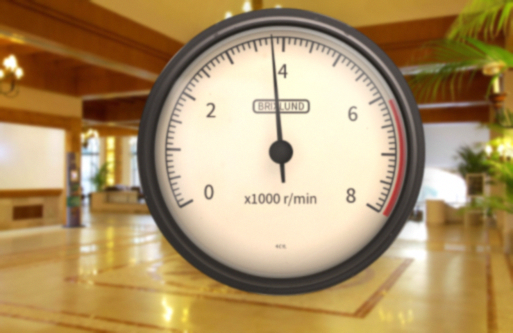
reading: rpm 3800
